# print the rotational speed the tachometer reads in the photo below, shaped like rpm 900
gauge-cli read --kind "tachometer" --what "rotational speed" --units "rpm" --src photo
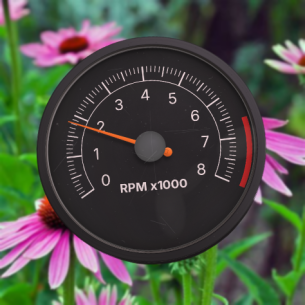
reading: rpm 1800
